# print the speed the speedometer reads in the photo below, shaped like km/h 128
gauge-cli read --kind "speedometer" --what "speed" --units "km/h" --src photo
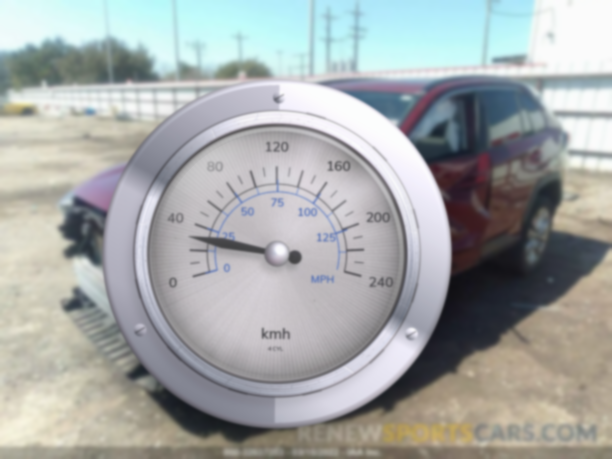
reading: km/h 30
